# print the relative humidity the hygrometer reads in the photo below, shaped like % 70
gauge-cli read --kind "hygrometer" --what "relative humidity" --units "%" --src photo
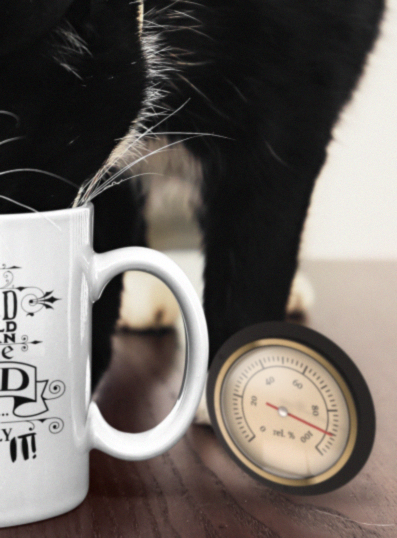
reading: % 90
